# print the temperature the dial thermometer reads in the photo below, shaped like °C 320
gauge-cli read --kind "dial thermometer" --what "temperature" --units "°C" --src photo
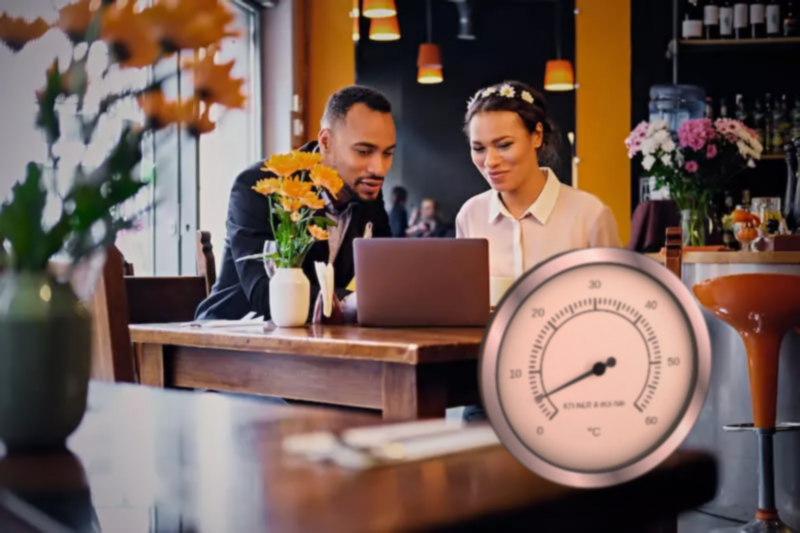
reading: °C 5
